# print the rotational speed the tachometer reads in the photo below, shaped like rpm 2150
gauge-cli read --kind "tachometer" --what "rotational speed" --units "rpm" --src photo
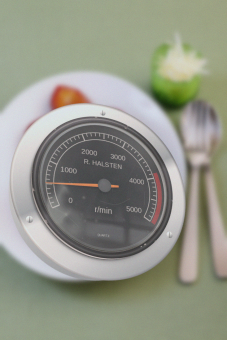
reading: rpm 500
